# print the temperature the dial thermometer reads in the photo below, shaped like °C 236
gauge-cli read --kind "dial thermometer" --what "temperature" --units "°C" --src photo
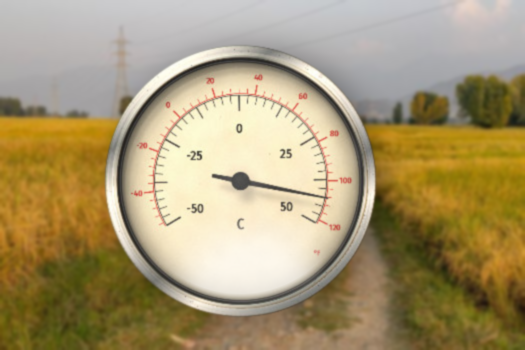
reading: °C 42.5
